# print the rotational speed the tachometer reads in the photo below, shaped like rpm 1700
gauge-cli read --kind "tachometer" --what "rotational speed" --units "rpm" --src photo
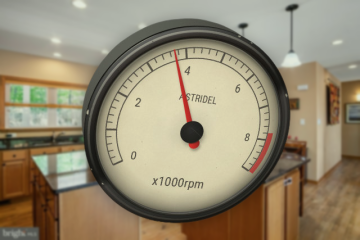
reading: rpm 3700
